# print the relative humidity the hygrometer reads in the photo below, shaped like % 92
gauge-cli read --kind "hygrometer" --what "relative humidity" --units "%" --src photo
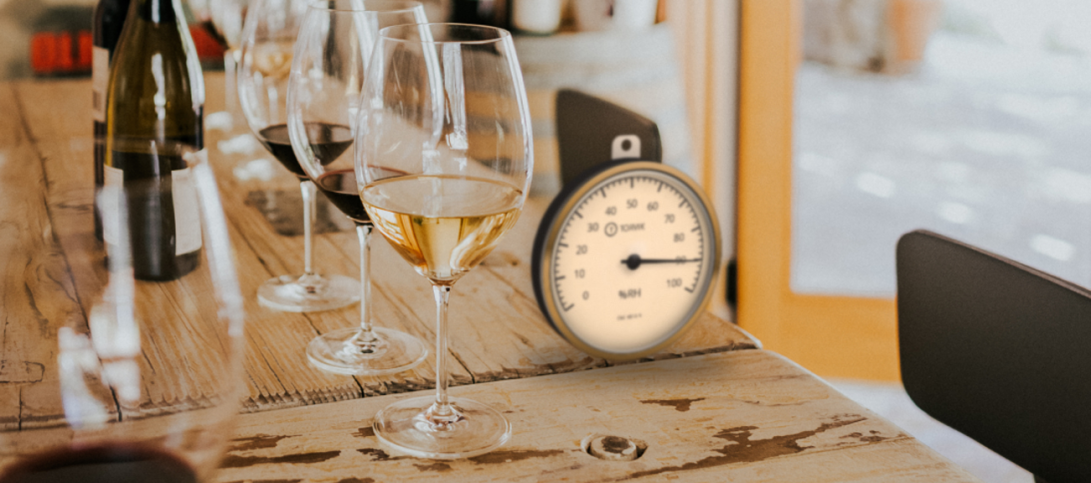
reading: % 90
